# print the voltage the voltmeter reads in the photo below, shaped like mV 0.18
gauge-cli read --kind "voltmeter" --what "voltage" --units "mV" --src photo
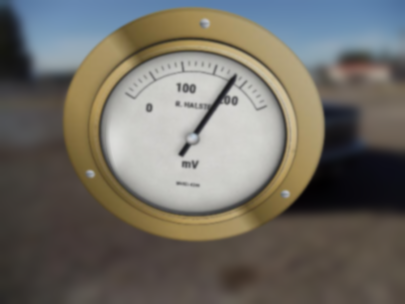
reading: mV 180
